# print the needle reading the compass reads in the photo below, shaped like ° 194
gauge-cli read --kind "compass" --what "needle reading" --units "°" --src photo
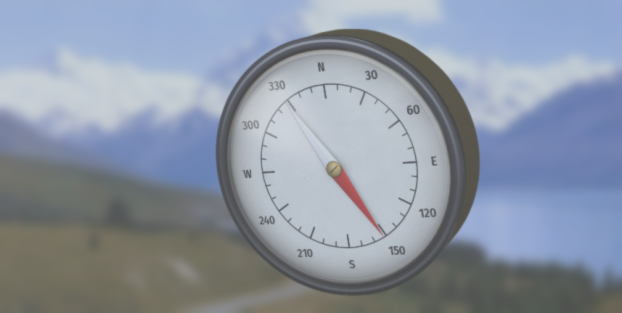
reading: ° 150
